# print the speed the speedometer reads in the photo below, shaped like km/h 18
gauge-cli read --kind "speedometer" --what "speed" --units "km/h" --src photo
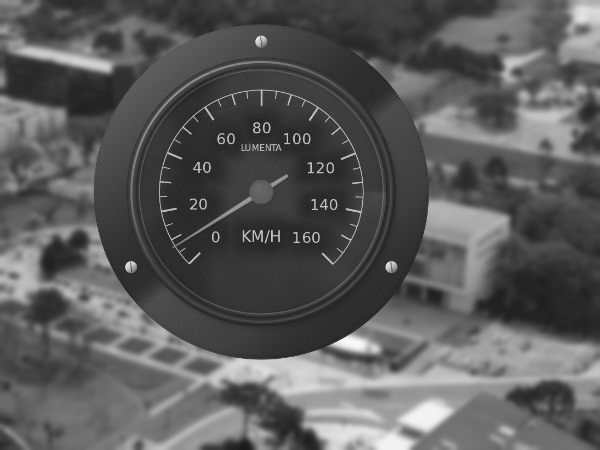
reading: km/h 7.5
